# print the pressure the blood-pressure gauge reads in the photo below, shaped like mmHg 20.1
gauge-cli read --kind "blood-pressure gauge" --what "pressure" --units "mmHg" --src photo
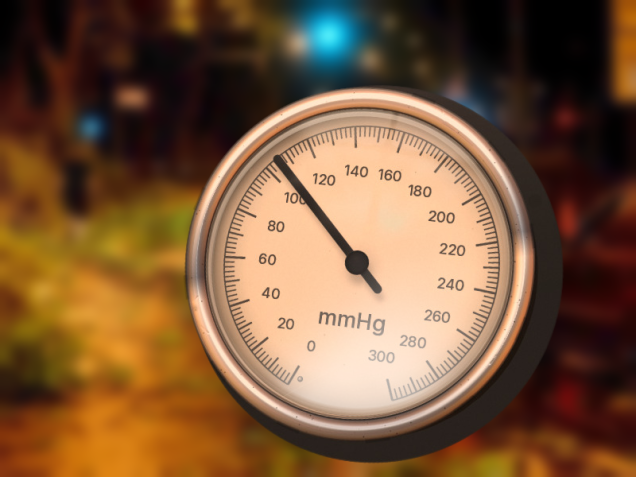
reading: mmHg 106
